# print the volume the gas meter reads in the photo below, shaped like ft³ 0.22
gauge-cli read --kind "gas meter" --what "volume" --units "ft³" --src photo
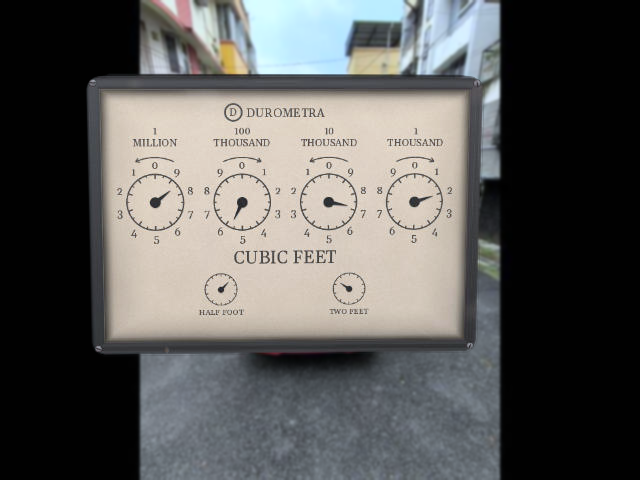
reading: ft³ 857200
